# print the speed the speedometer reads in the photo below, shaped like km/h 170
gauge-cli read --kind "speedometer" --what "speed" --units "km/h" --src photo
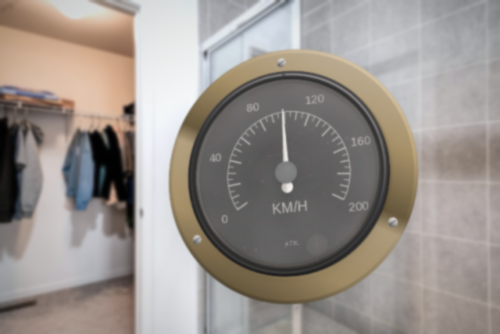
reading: km/h 100
